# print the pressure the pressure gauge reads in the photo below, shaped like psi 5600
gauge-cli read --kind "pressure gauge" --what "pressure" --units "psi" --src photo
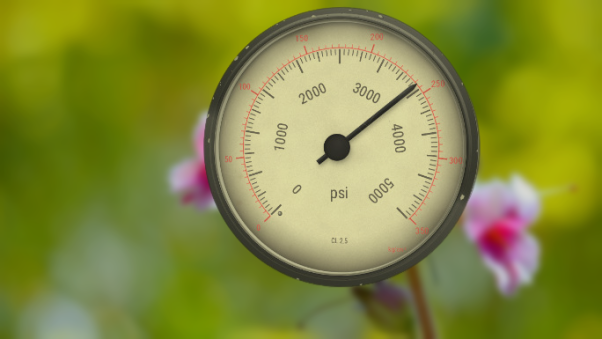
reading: psi 3450
